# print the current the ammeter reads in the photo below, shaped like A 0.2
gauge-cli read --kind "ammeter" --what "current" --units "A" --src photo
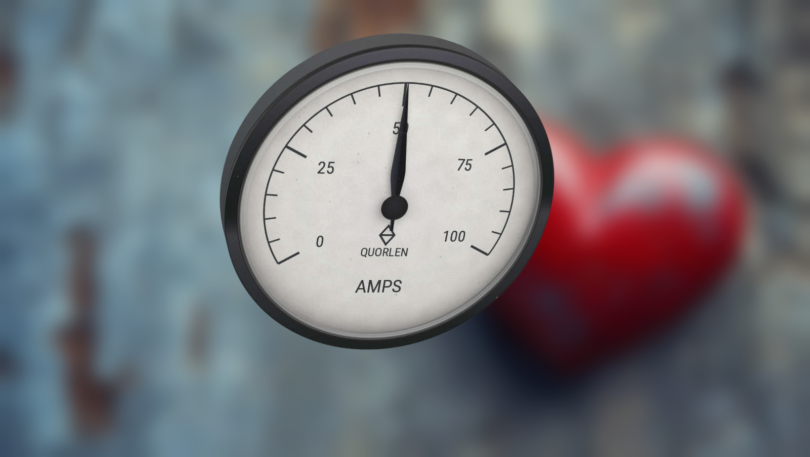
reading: A 50
